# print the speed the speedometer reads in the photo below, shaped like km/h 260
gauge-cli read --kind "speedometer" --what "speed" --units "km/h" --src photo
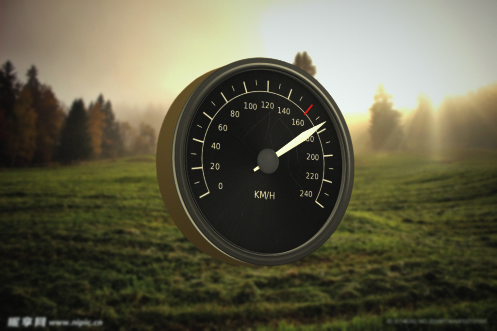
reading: km/h 175
